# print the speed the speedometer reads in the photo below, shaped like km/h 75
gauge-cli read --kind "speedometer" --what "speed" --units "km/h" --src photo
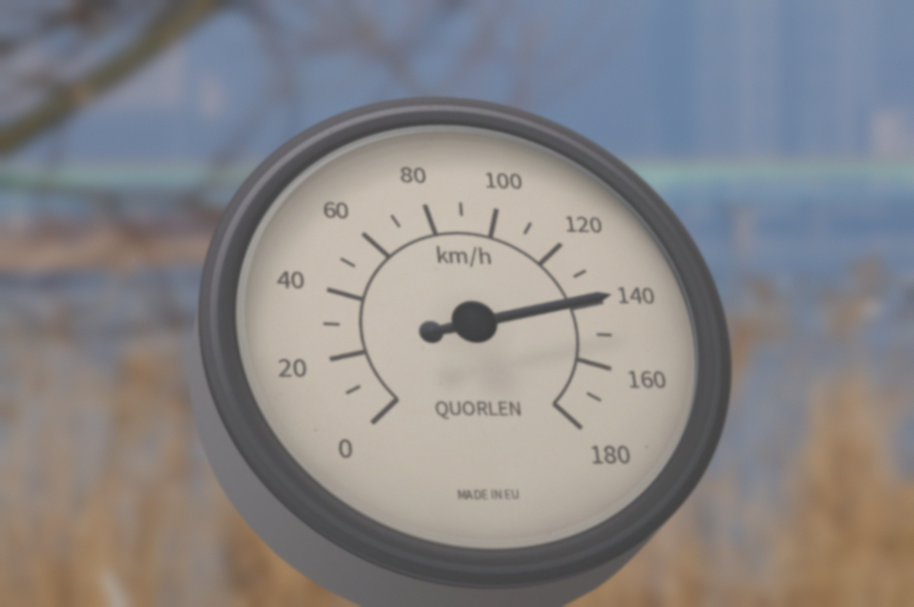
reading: km/h 140
